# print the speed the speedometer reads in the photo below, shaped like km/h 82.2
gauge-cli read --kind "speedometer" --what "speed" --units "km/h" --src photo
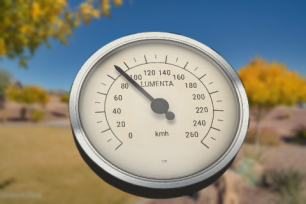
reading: km/h 90
